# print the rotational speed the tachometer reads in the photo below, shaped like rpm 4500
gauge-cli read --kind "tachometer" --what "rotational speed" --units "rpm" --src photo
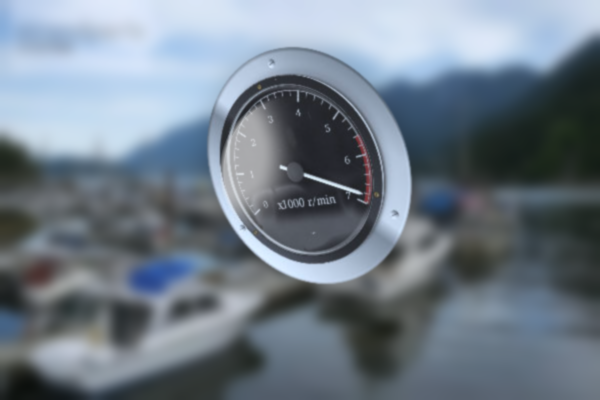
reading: rpm 6800
